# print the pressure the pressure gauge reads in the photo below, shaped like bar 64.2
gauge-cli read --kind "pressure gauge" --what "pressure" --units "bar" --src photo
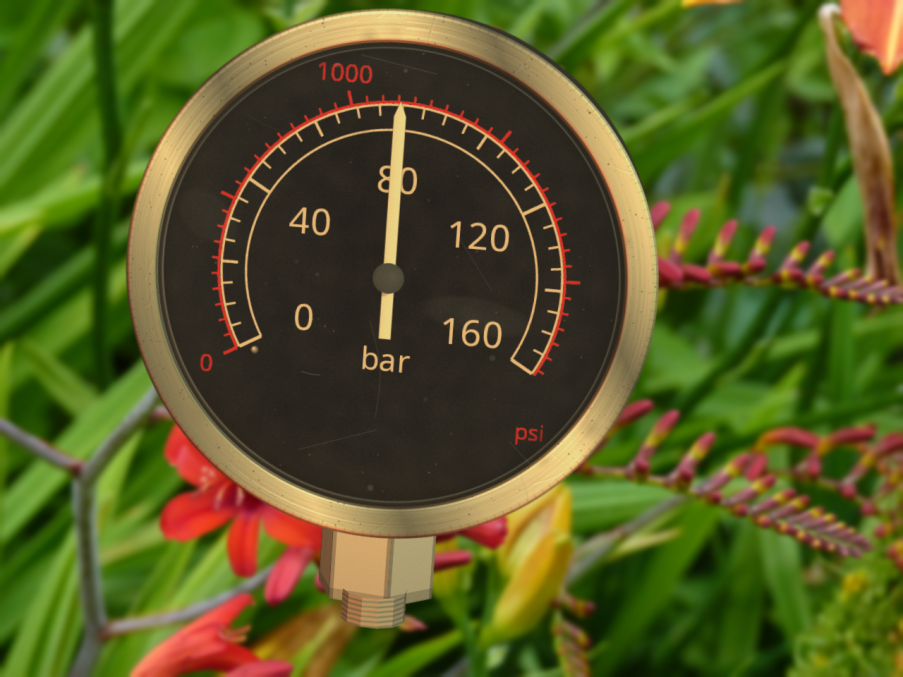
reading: bar 80
